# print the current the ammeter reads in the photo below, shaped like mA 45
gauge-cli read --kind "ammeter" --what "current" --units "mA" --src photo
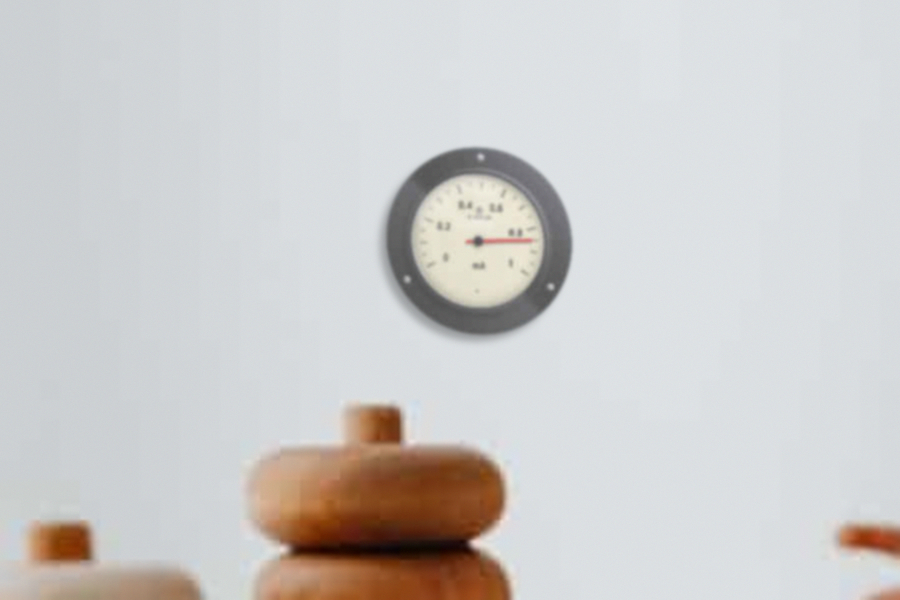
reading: mA 0.85
